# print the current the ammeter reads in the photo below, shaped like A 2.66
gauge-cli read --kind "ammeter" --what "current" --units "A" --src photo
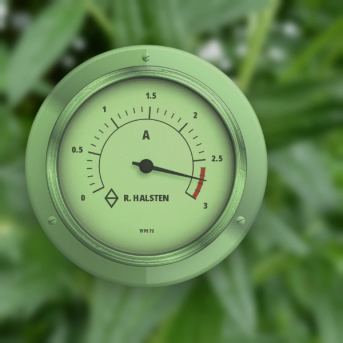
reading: A 2.75
